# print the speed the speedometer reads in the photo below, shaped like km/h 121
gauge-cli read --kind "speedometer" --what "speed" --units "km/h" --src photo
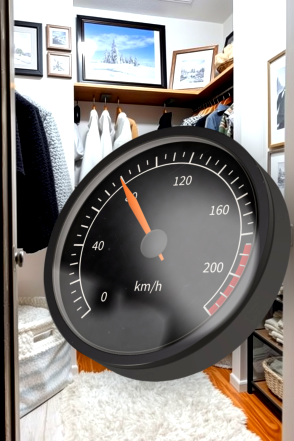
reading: km/h 80
